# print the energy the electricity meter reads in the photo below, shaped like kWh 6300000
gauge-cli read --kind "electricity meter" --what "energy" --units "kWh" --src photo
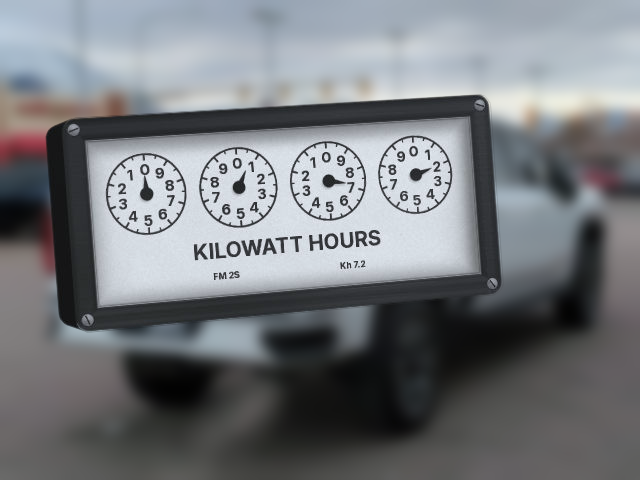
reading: kWh 72
